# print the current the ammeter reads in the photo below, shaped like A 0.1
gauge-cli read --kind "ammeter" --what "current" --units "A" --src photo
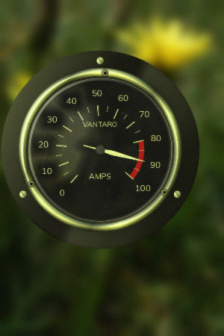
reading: A 90
